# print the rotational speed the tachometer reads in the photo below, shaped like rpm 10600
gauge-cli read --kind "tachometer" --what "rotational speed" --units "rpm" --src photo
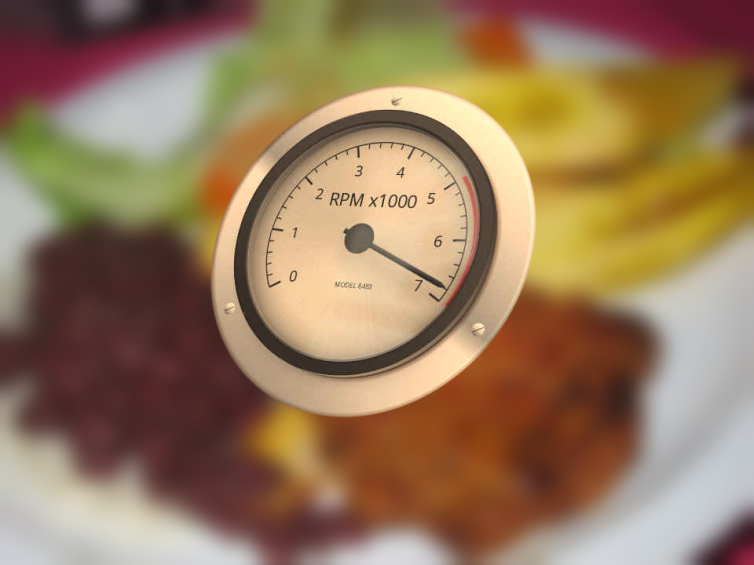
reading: rpm 6800
